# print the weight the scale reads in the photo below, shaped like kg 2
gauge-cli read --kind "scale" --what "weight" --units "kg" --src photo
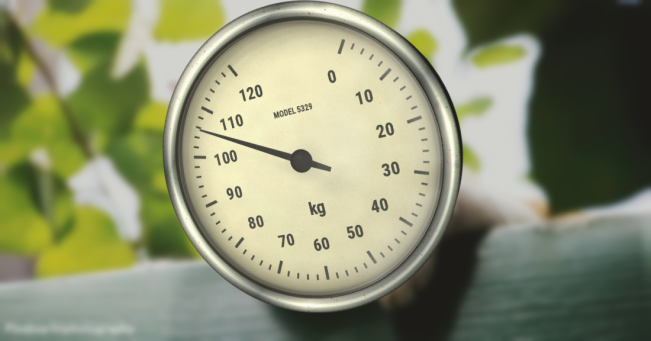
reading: kg 106
